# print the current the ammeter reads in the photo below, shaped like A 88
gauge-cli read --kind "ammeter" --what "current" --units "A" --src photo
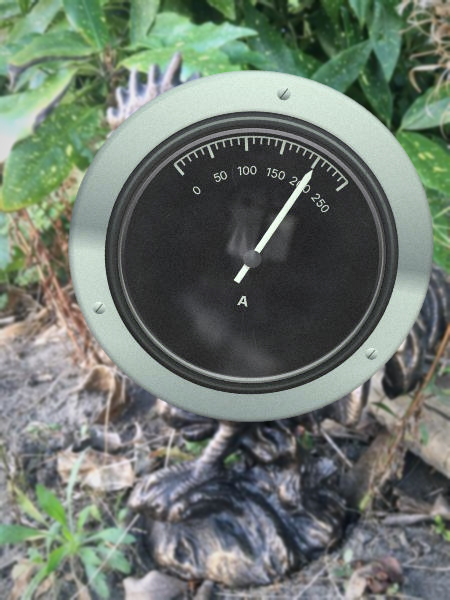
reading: A 200
